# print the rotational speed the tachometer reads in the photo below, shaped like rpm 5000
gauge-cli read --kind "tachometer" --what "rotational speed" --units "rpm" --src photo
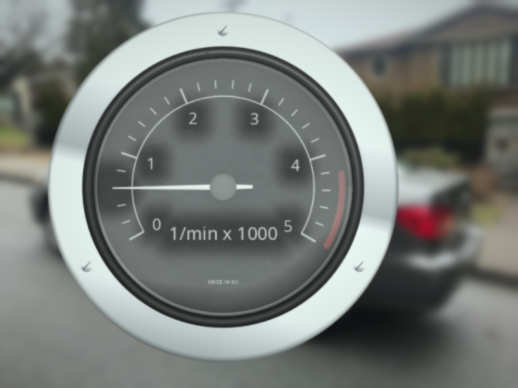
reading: rpm 600
